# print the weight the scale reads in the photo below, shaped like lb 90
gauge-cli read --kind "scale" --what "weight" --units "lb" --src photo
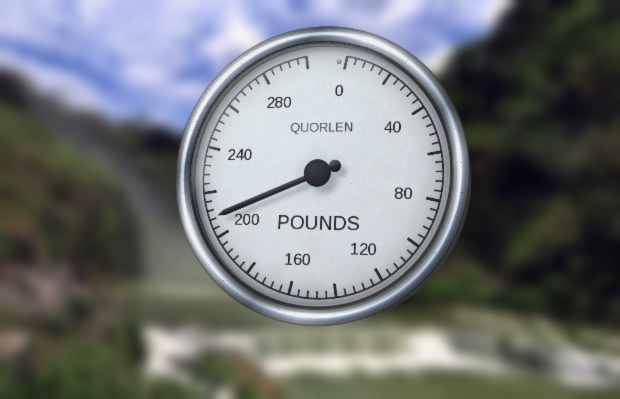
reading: lb 208
